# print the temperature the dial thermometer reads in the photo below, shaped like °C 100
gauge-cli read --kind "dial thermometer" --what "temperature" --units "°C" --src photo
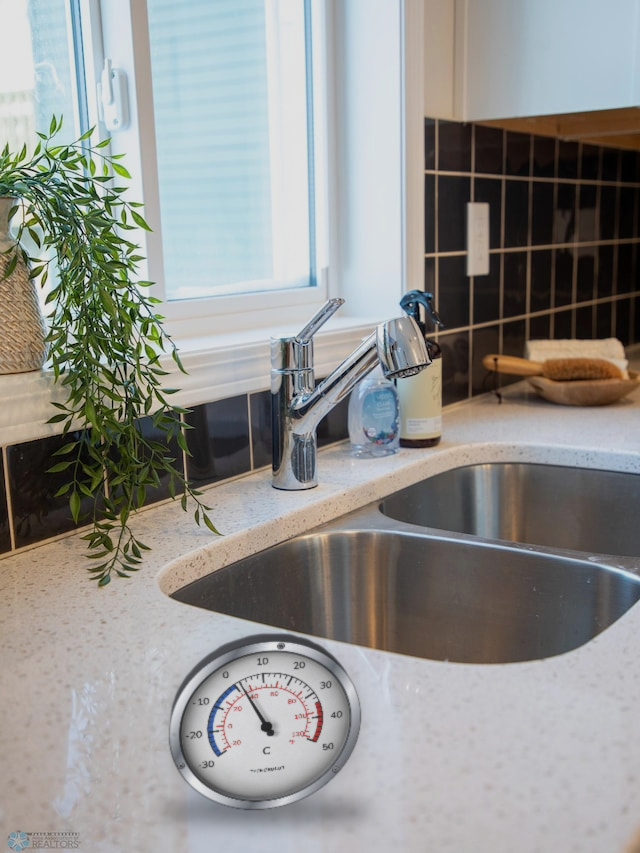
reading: °C 2
